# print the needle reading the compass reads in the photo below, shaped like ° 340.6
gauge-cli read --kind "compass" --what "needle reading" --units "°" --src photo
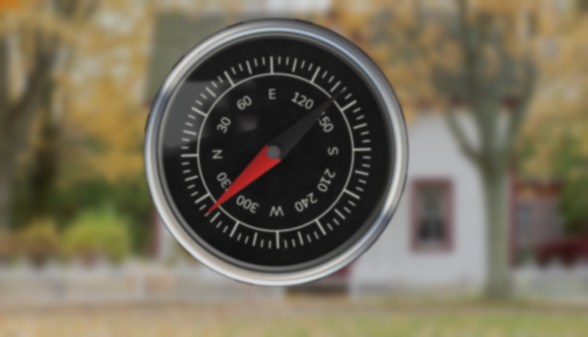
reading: ° 320
